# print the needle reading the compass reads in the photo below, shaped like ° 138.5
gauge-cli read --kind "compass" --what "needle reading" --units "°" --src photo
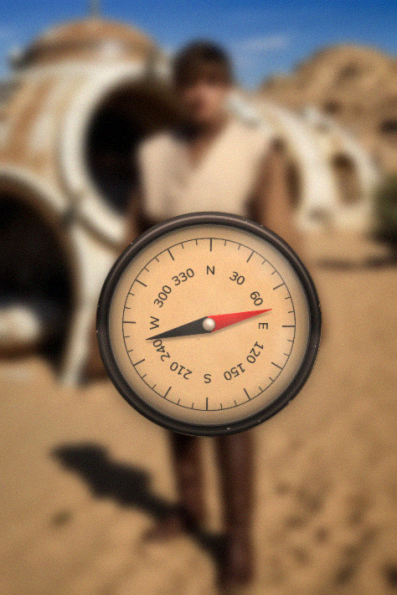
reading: ° 75
